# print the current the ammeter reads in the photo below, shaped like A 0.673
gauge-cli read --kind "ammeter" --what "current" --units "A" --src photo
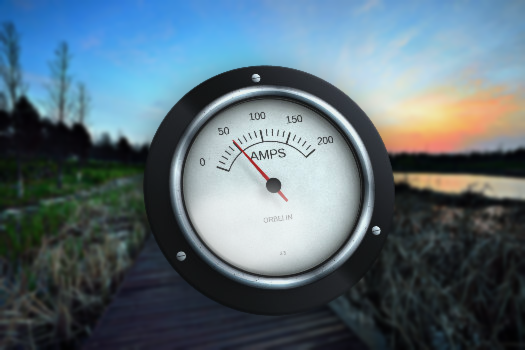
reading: A 50
